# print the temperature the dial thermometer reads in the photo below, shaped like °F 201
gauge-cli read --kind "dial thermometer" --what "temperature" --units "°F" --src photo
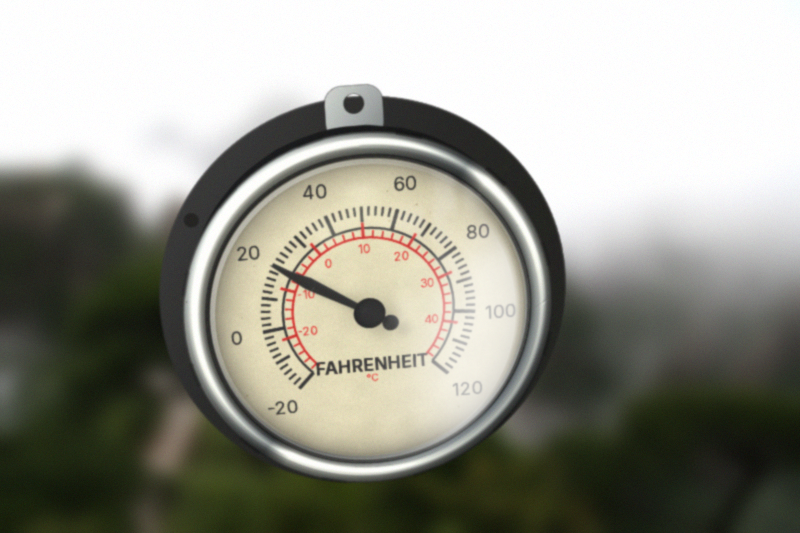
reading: °F 20
